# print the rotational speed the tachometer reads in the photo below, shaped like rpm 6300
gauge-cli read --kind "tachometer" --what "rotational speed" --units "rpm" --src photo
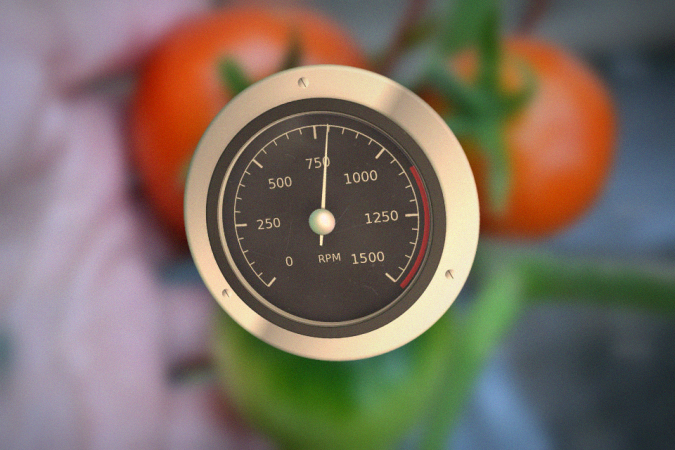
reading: rpm 800
